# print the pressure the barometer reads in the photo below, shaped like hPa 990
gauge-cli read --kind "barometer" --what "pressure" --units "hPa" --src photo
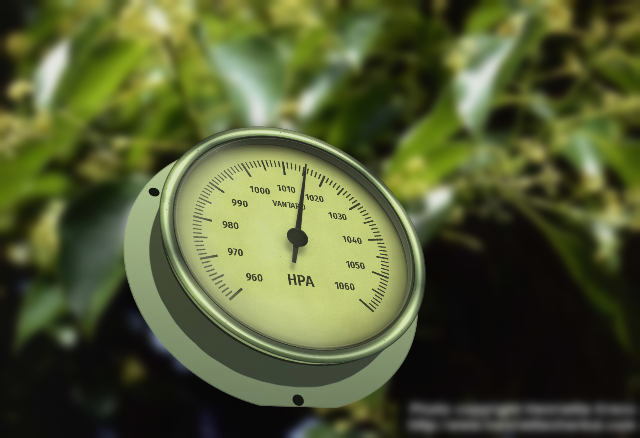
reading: hPa 1015
